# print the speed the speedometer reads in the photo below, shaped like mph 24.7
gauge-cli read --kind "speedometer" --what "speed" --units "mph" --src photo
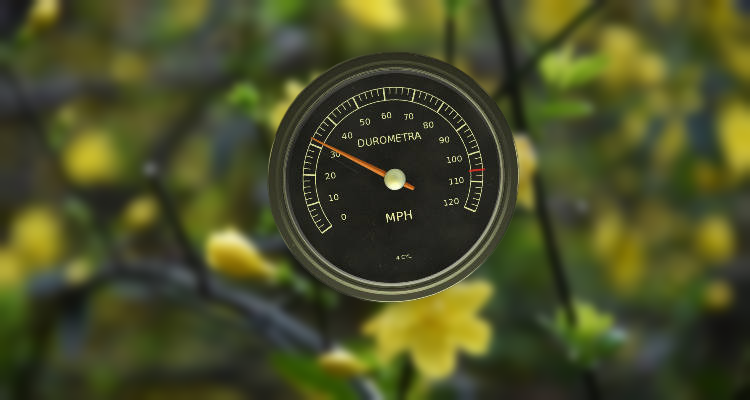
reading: mph 32
